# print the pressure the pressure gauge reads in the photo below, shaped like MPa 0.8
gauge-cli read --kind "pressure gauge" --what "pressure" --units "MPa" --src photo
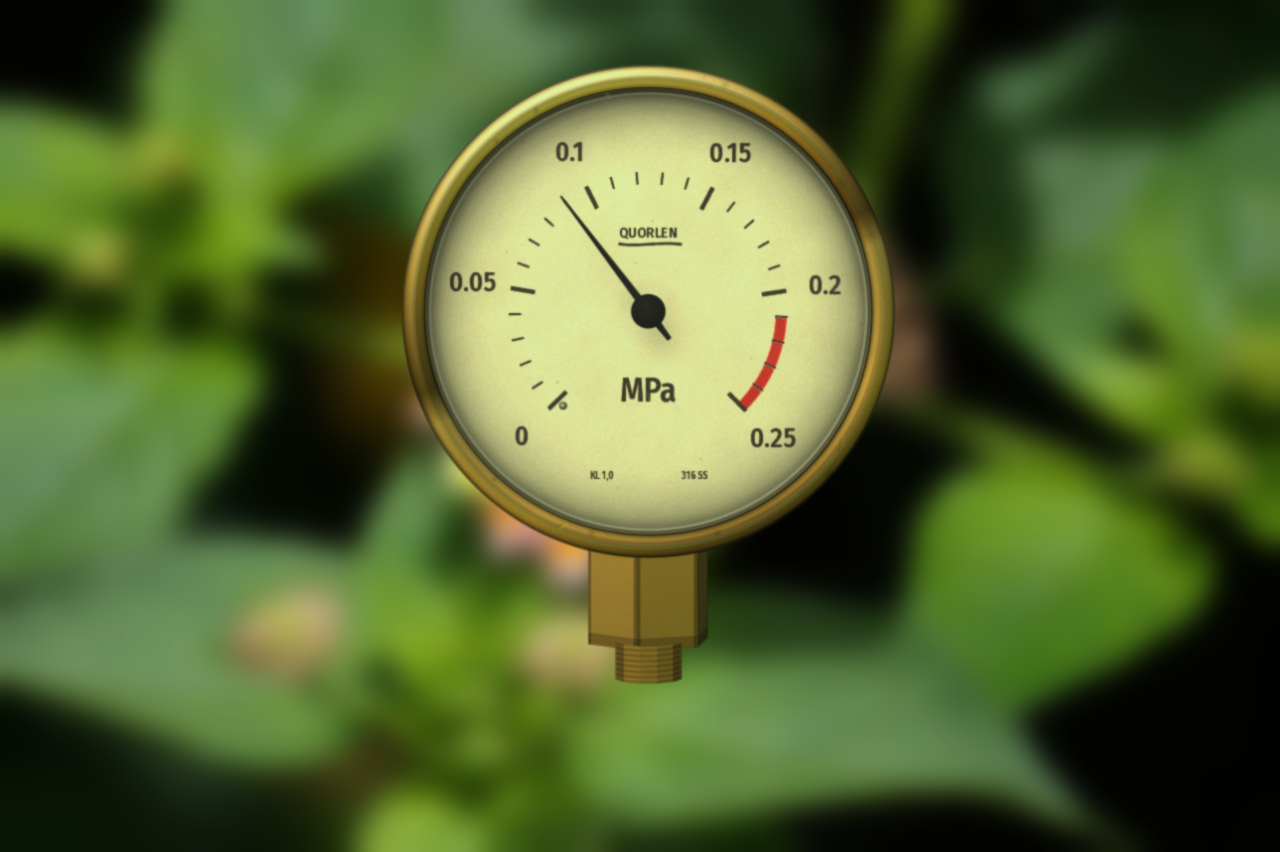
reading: MPa 0.09
